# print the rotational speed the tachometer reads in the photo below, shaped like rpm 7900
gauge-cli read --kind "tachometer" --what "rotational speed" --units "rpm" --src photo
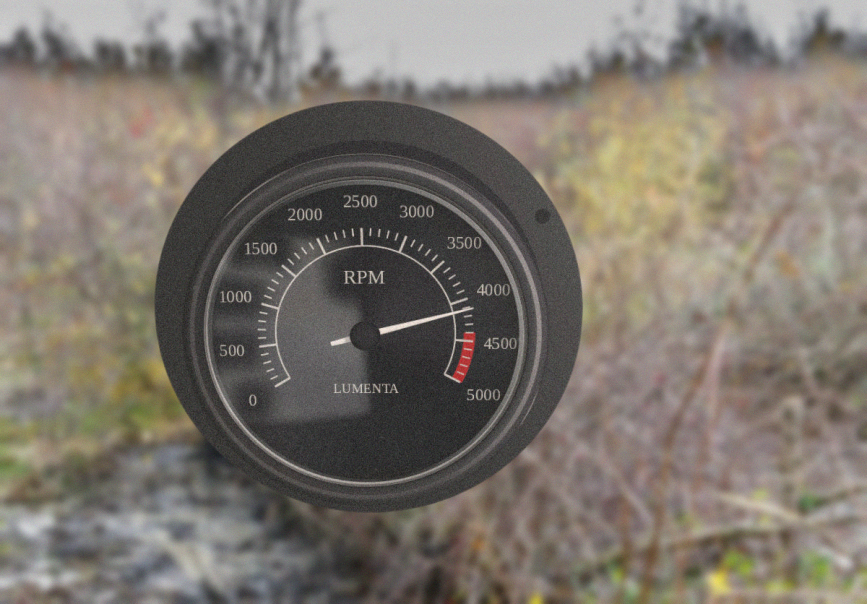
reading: rpm 4100
